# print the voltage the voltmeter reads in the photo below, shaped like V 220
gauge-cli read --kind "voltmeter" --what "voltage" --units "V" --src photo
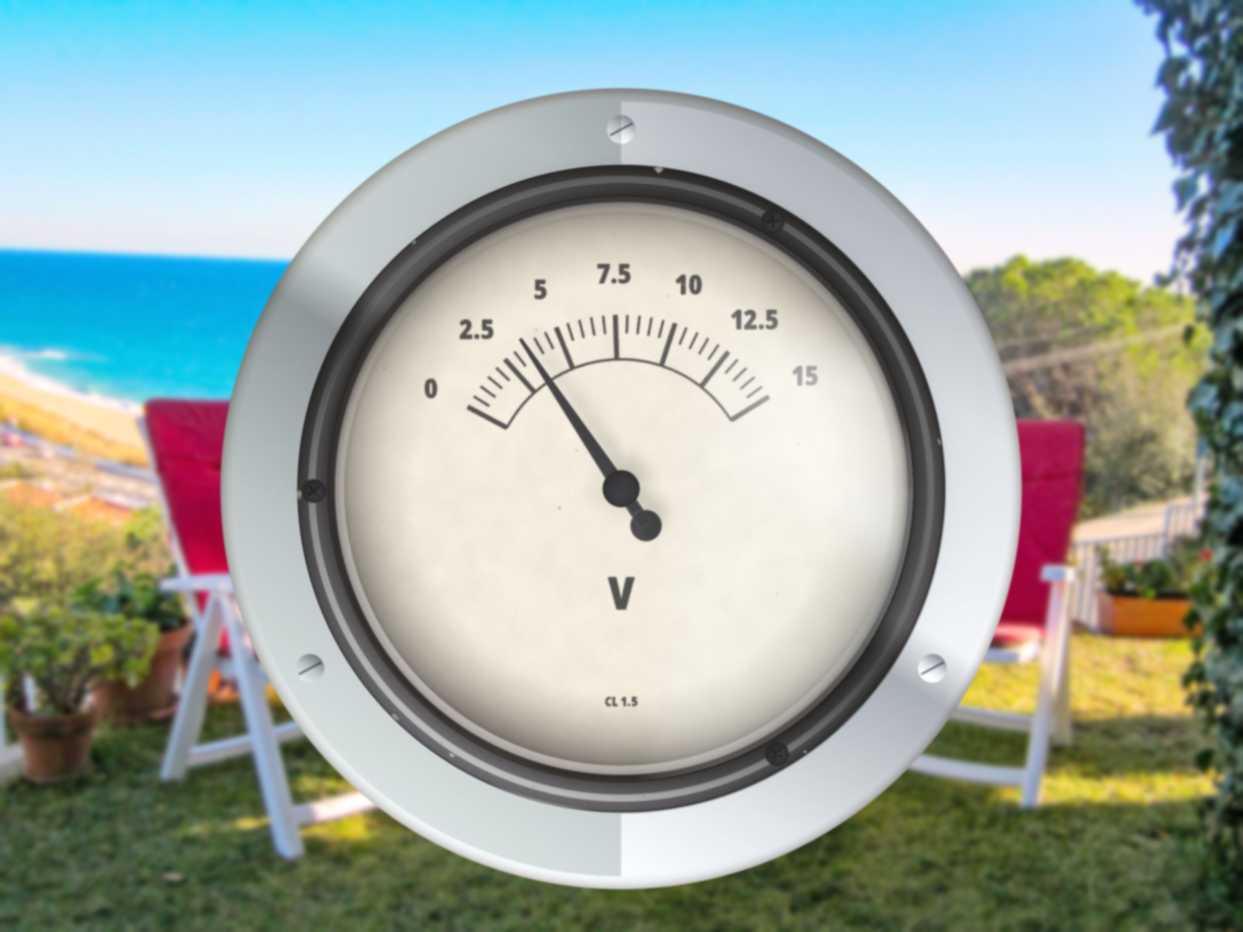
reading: V 3.5
